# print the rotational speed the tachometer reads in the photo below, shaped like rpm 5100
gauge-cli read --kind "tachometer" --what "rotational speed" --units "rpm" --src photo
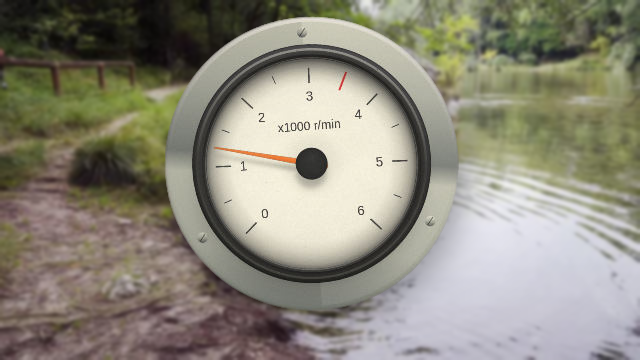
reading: rpm 1250
